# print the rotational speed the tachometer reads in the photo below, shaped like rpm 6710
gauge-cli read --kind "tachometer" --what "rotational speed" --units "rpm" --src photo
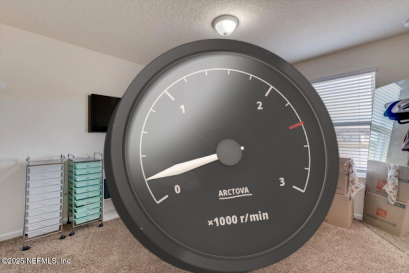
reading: rpm 200
